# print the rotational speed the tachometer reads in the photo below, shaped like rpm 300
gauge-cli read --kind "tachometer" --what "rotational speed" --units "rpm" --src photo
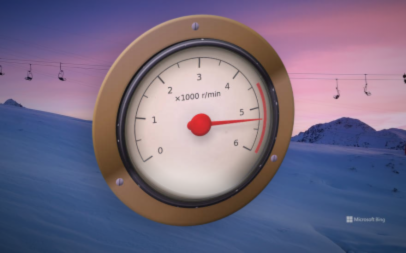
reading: rpm 5250
